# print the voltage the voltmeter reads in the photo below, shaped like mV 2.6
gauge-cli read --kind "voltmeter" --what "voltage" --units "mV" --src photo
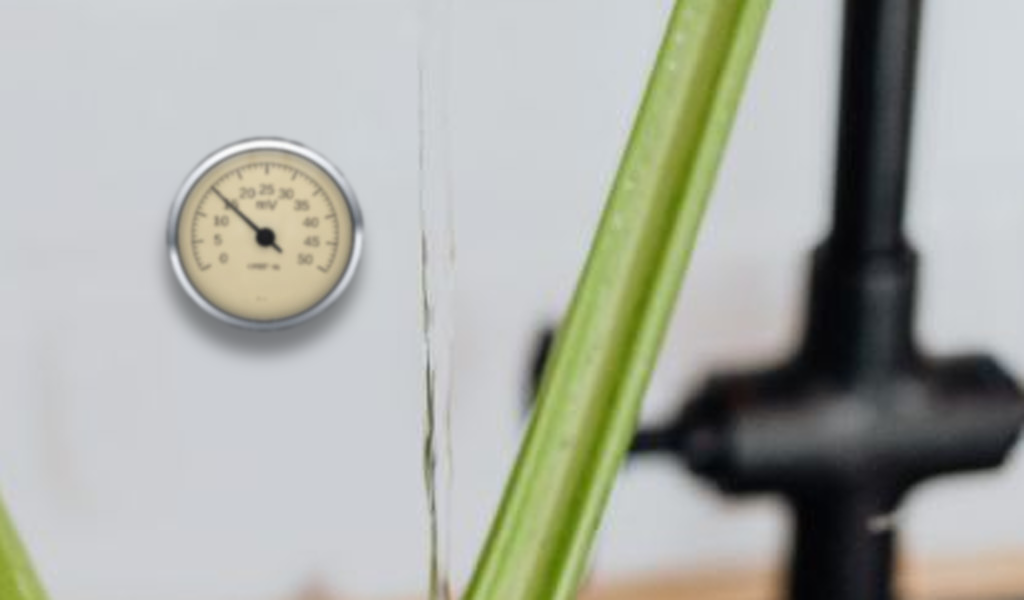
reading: mV 15
